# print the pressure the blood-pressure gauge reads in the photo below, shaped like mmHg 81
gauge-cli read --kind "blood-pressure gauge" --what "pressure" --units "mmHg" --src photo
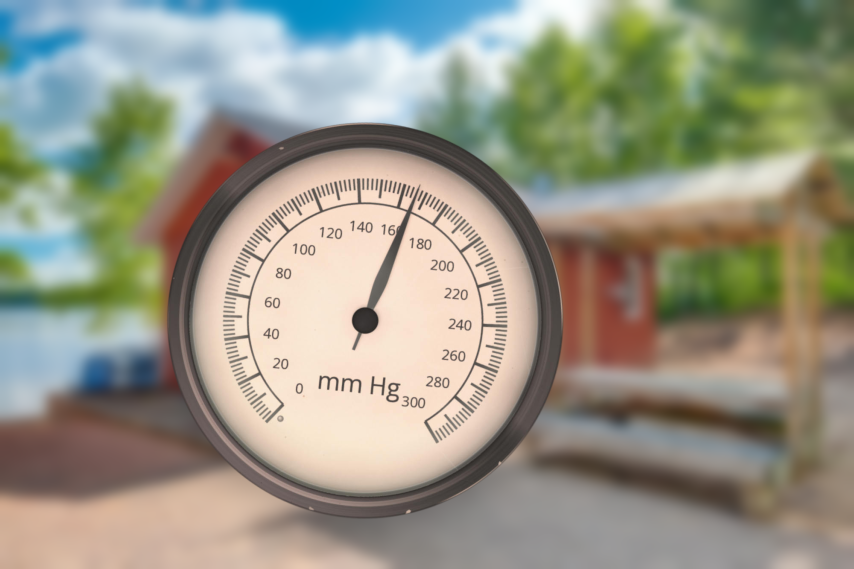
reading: mmHg 166
